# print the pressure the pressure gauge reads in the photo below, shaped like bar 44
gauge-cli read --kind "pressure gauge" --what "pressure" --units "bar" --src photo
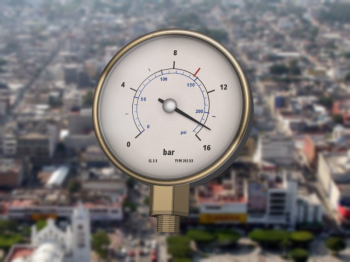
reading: bar 15
